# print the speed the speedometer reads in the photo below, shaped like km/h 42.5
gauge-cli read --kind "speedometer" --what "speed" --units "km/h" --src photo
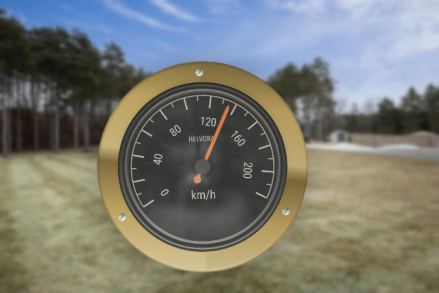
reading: km/h 135
